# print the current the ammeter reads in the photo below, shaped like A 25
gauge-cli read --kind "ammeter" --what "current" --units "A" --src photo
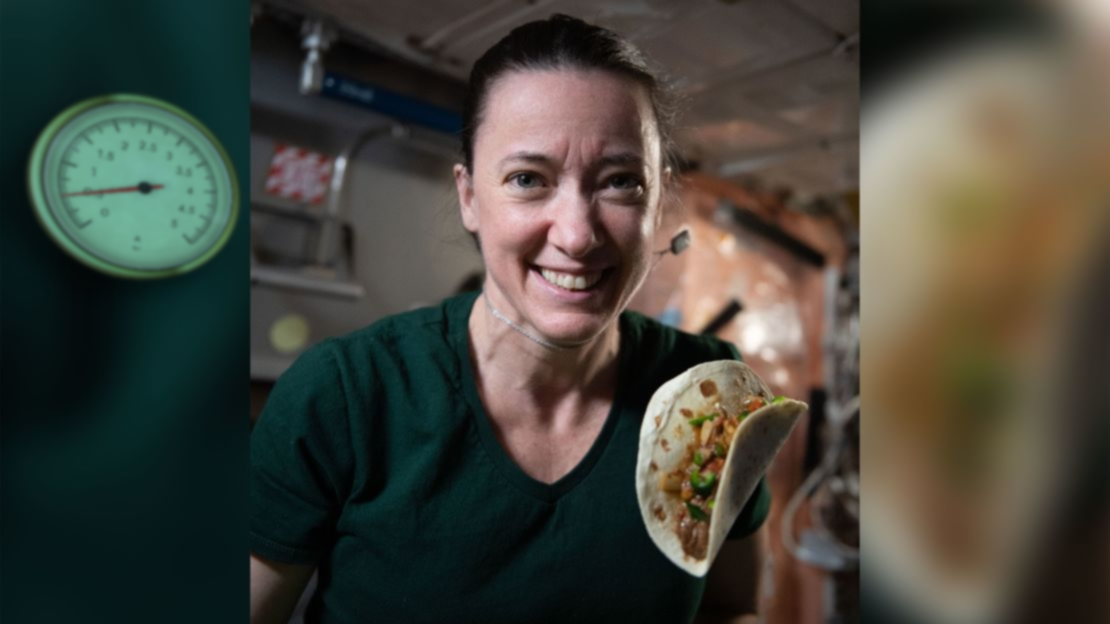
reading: A 0.5
